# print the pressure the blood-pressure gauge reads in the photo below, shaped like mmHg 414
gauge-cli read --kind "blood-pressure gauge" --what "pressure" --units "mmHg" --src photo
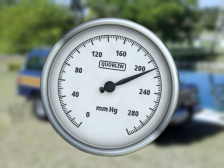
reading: mmHg 210
